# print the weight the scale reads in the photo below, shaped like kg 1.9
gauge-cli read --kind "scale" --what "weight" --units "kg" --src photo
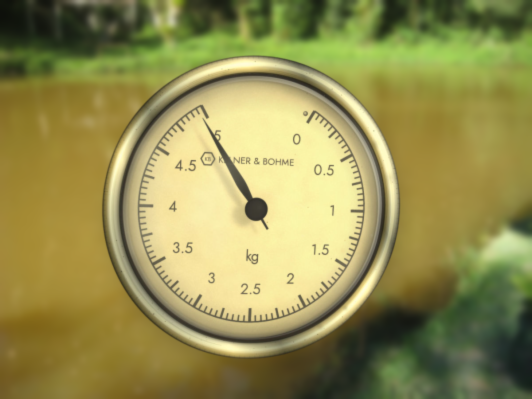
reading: kg 4.95
